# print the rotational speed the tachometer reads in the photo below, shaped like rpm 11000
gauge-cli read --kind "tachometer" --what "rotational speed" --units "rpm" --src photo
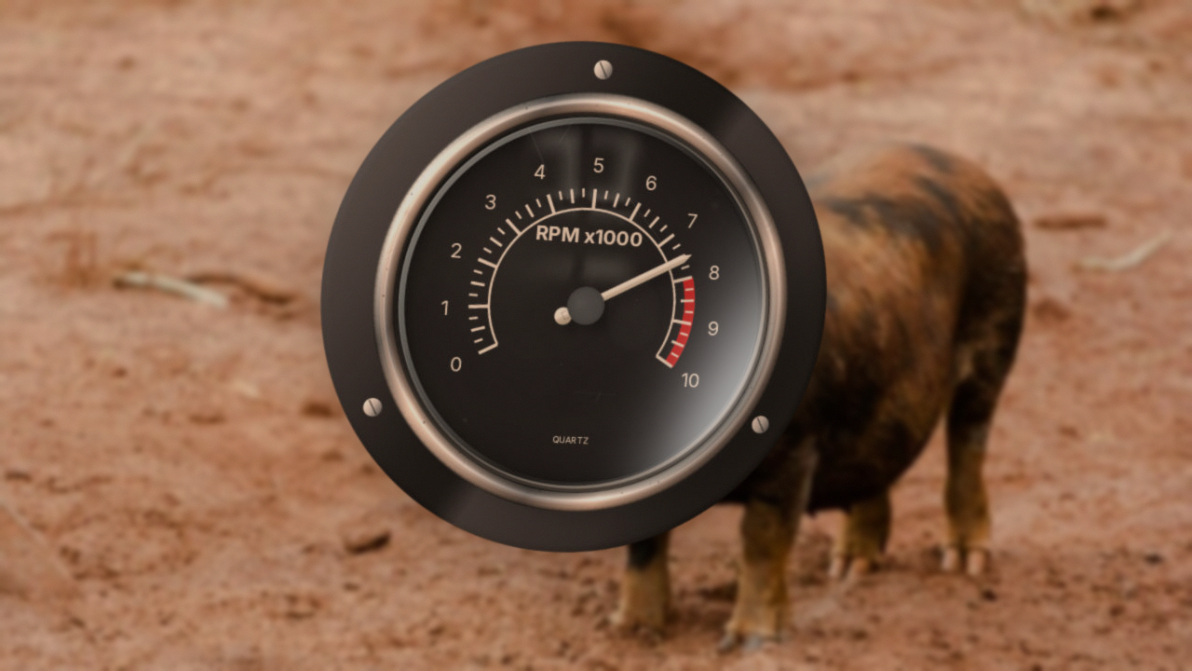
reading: rpm 7500
